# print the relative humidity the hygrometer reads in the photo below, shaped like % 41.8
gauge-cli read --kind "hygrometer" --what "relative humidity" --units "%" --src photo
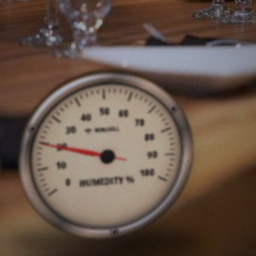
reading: % 20
